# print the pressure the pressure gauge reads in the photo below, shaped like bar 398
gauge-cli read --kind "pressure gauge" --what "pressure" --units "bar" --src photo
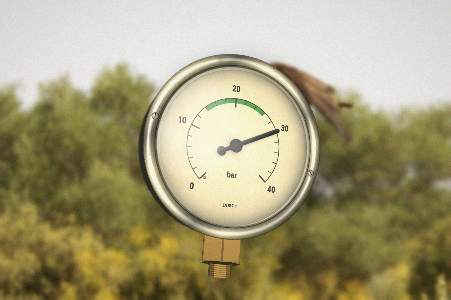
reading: bar 30
